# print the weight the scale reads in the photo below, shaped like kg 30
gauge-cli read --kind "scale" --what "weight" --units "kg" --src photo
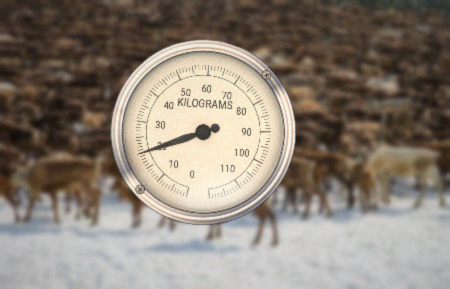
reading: kg 20
